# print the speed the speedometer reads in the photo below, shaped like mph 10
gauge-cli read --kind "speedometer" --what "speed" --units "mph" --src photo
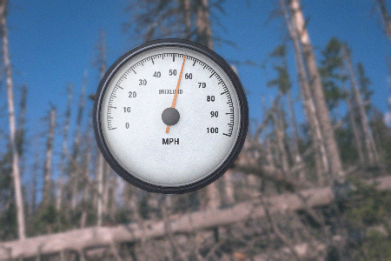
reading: mph 55
